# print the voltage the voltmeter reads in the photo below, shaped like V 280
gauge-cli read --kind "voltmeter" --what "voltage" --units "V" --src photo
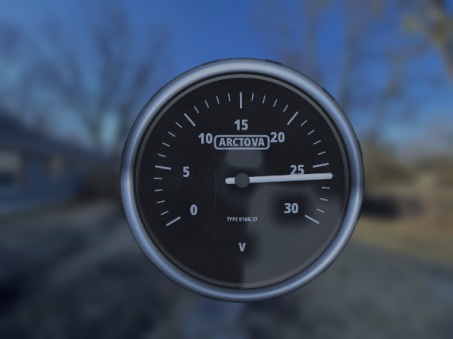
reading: V 26
